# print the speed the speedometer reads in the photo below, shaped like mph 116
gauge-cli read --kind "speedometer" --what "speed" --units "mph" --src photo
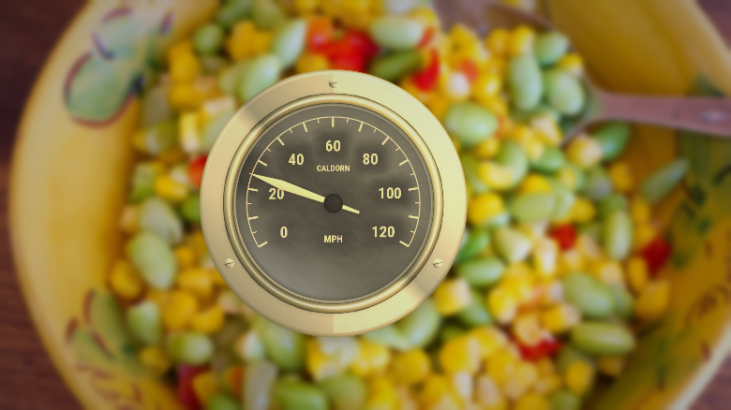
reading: mph 25
